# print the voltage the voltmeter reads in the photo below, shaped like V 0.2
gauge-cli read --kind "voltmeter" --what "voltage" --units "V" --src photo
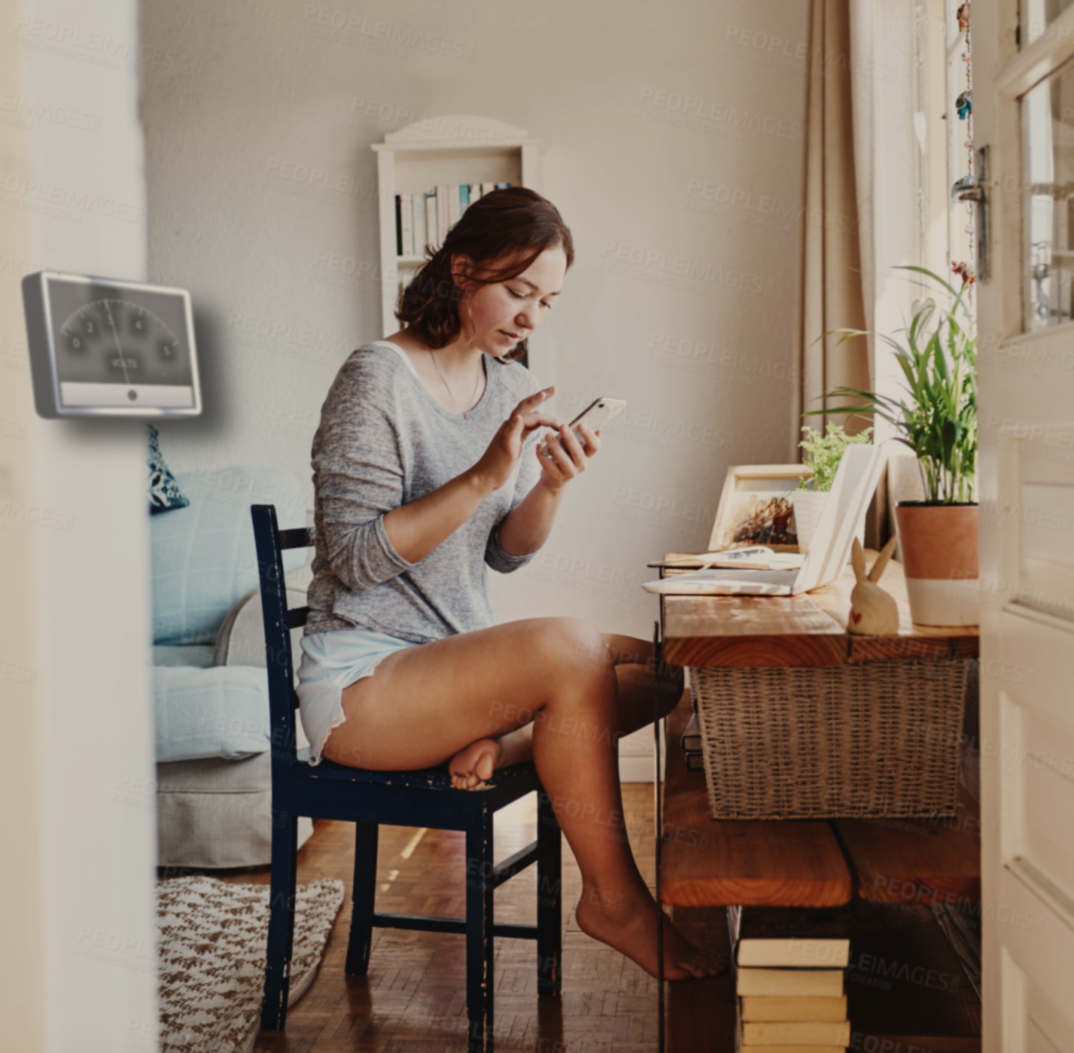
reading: V 3
